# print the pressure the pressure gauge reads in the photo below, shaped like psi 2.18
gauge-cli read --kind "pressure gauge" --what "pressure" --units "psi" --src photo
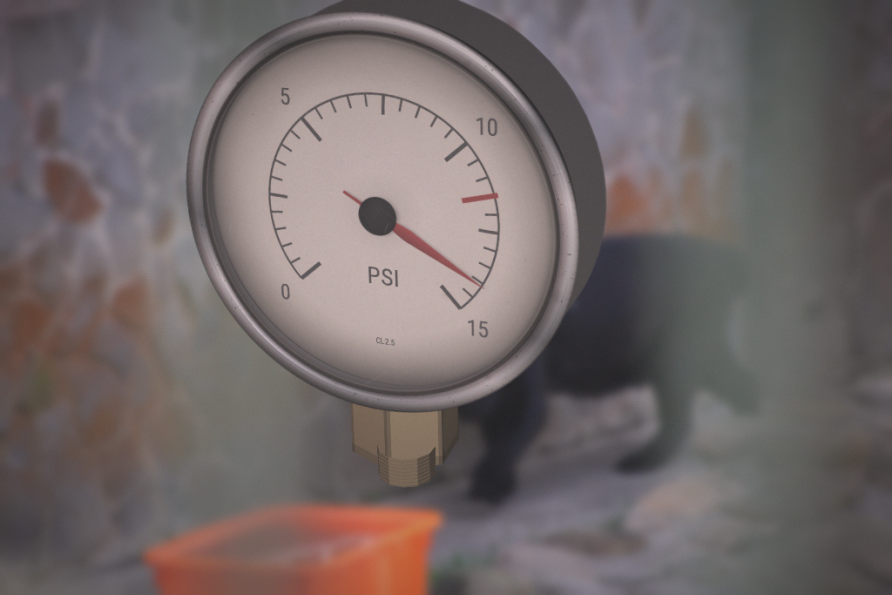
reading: psi 14
